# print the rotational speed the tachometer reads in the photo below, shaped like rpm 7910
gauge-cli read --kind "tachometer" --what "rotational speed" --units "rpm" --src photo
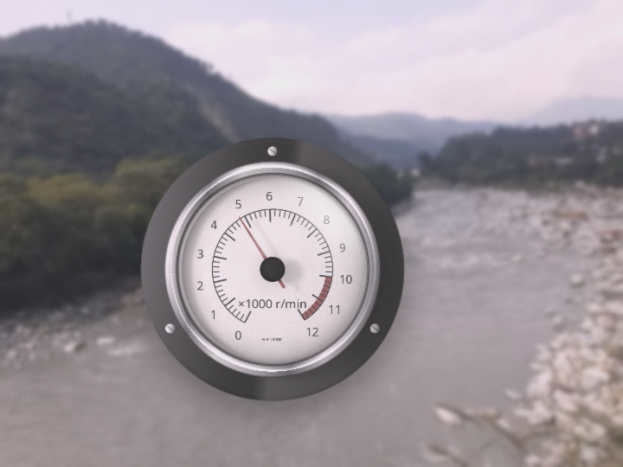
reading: rpm 4800
